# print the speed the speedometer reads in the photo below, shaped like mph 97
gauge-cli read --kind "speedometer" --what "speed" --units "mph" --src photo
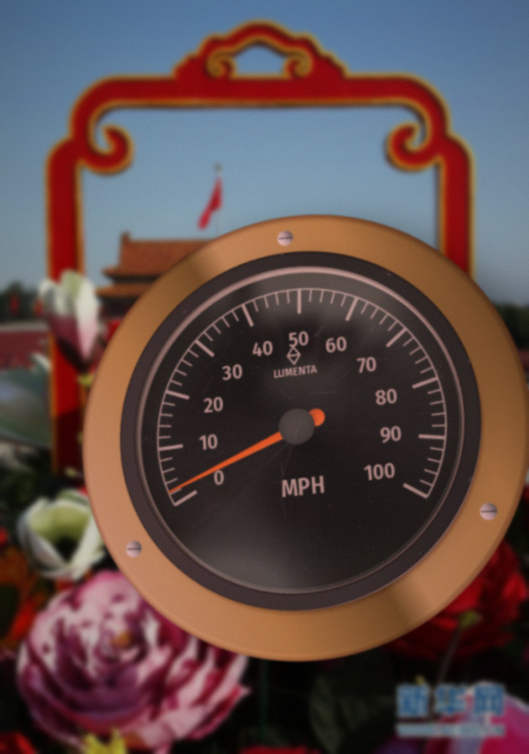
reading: mph 2
